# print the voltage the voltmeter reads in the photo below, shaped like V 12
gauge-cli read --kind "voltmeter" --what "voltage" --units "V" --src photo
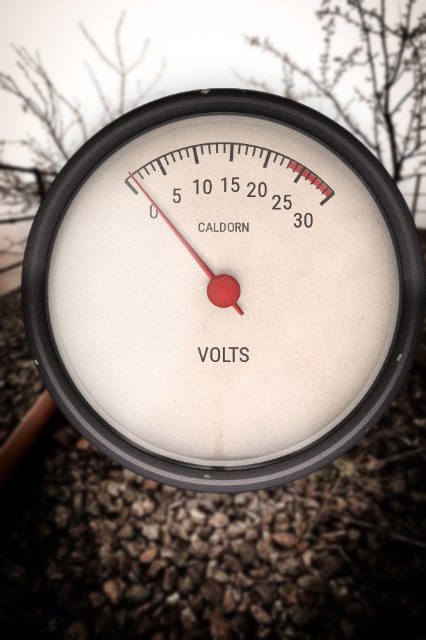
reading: V 1
